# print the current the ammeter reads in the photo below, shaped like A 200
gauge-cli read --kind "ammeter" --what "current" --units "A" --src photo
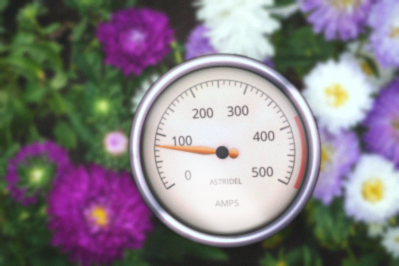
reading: A 80
